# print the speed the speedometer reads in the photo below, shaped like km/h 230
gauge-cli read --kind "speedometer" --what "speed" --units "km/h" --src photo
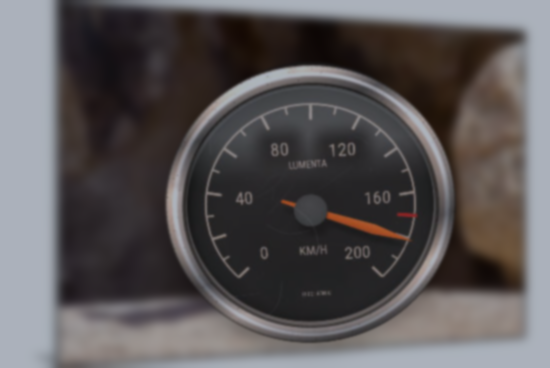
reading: km/h 180
